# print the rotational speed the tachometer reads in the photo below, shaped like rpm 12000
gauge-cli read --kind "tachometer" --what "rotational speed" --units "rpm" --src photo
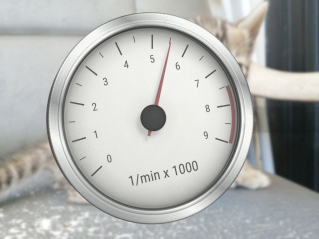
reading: rpm 5500
